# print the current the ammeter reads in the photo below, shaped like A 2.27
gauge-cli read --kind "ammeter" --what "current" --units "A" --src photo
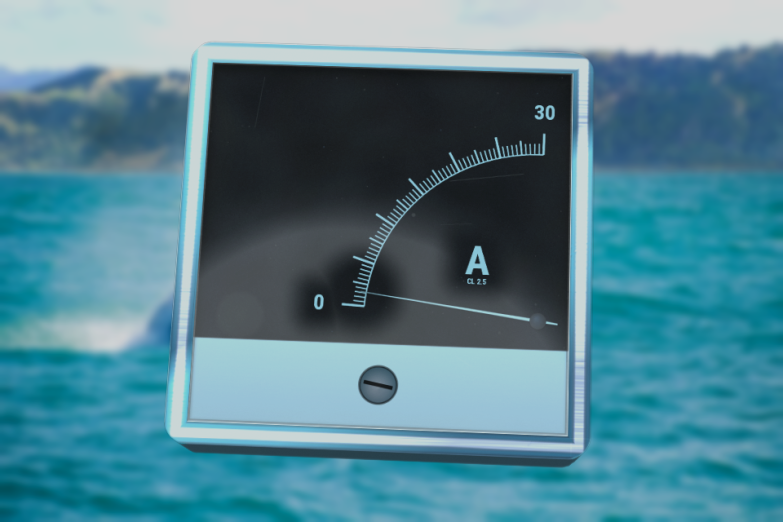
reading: A 1.5
